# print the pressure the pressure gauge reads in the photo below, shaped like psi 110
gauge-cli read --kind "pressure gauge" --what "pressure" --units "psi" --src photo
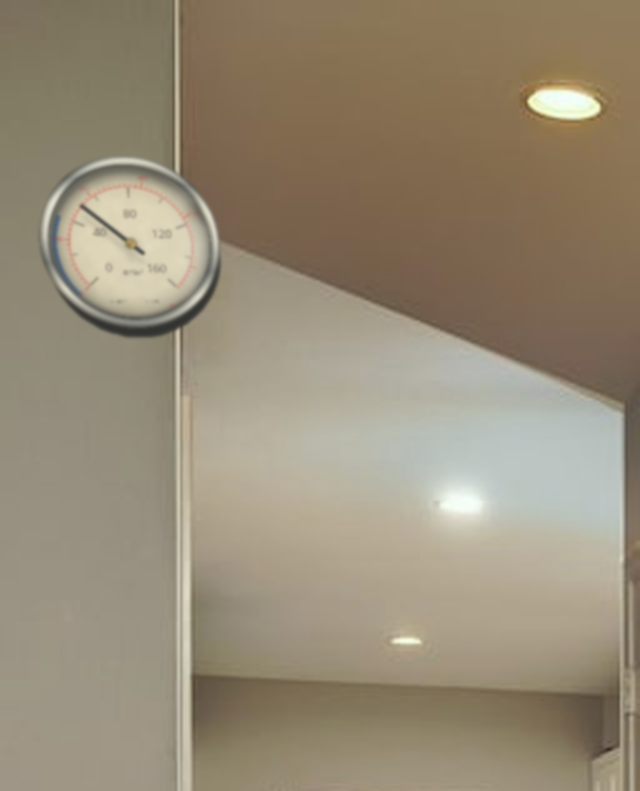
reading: psi 50
